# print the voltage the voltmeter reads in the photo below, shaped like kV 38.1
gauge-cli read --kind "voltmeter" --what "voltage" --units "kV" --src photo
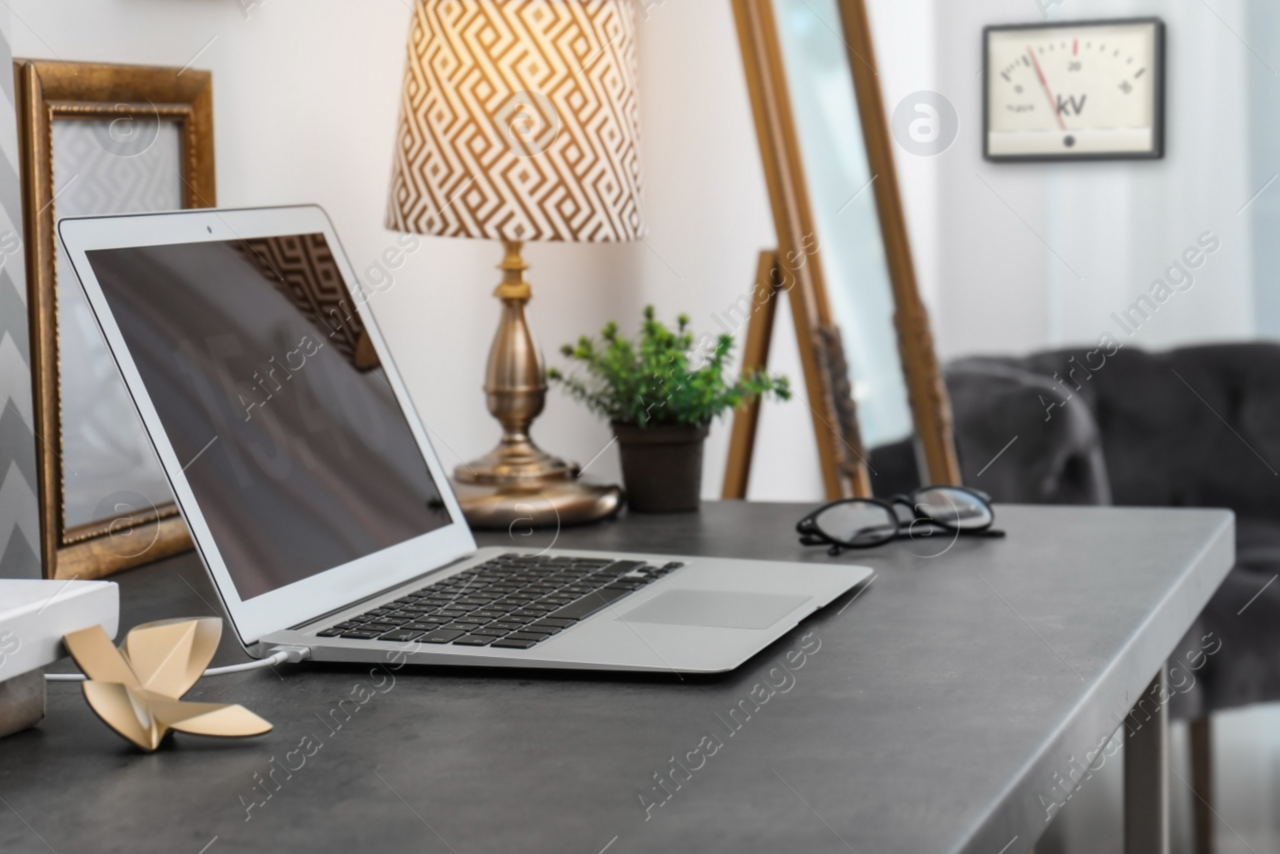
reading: kV 12
